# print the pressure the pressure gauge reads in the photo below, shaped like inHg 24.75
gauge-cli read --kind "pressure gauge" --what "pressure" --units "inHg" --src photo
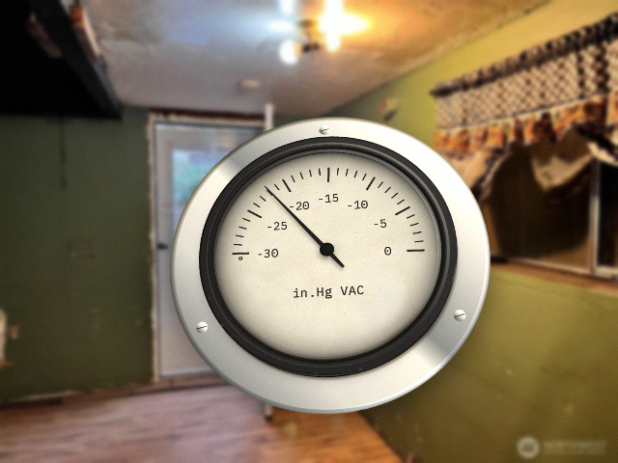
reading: inHg -22
